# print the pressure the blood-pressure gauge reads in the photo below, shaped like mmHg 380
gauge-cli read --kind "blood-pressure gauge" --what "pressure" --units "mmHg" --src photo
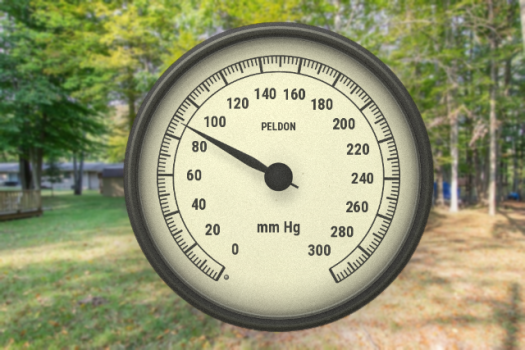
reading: mmHg 88
